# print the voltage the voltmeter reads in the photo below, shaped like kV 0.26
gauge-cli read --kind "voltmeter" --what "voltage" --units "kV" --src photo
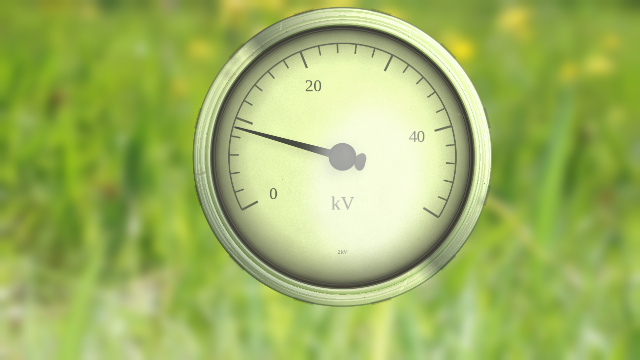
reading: kV 9
